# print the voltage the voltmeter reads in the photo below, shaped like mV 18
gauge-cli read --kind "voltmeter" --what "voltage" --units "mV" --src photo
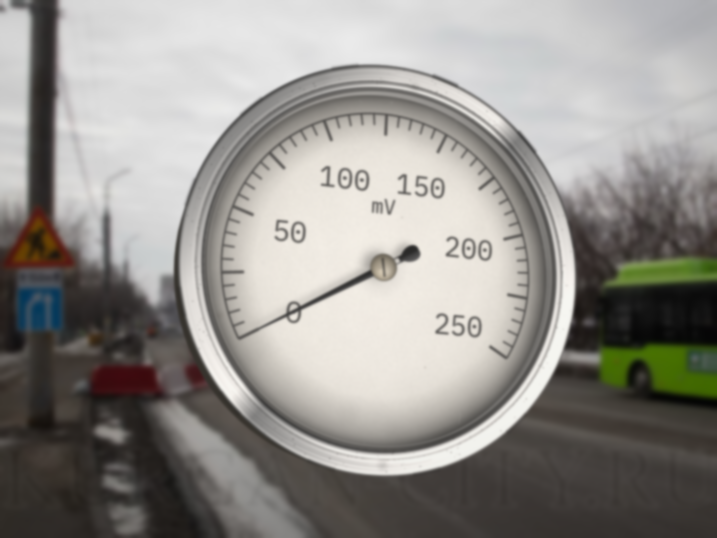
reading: mV 0
